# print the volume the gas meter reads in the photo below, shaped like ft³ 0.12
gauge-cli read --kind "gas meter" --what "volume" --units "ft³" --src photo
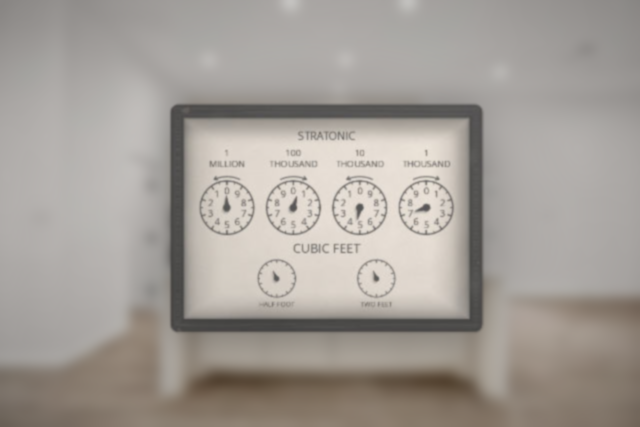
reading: ft³ 4700
